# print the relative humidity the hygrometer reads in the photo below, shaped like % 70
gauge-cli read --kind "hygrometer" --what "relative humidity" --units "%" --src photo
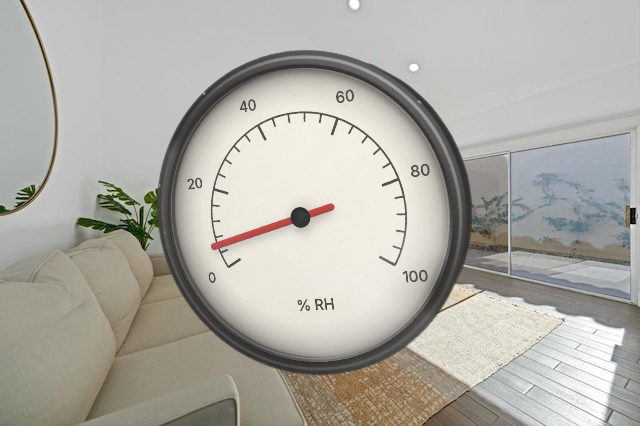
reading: % 6
